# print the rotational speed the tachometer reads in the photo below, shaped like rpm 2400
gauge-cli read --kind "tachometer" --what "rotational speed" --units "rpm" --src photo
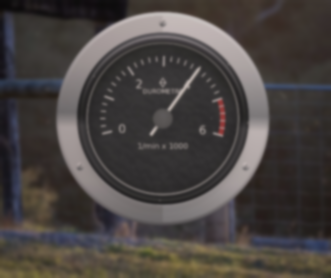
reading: rpm 4000
